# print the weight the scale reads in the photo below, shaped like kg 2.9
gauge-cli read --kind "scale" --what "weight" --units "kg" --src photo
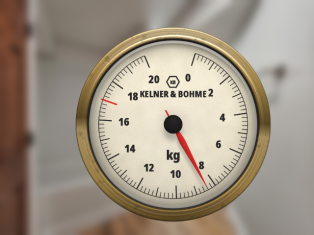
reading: kg 8.4
